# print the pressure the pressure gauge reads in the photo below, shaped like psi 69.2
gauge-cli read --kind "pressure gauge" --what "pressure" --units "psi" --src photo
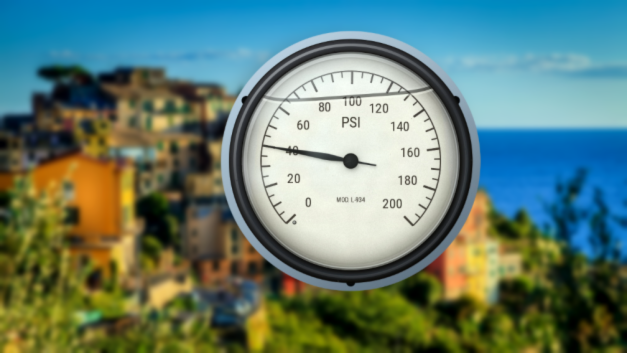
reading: psi 40
